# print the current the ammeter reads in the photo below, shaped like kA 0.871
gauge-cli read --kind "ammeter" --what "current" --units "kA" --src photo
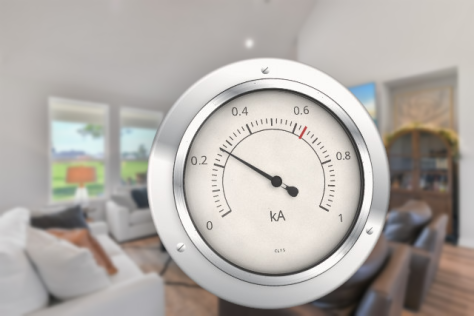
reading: kA 0.26
